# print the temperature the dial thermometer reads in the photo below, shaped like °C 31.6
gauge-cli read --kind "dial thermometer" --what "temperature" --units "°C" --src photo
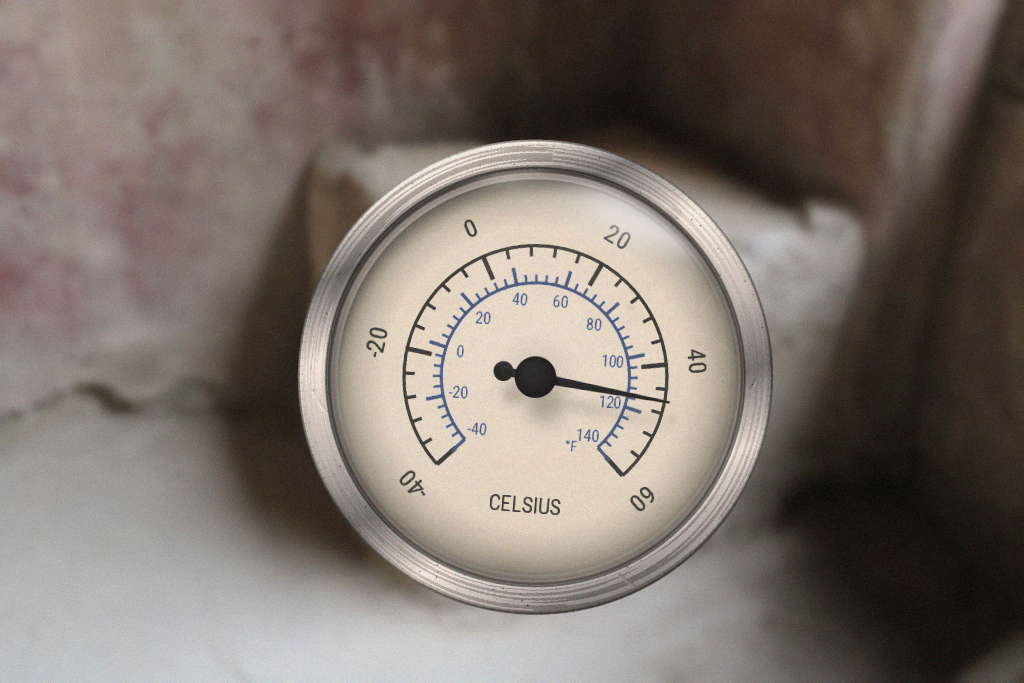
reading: °C 46
